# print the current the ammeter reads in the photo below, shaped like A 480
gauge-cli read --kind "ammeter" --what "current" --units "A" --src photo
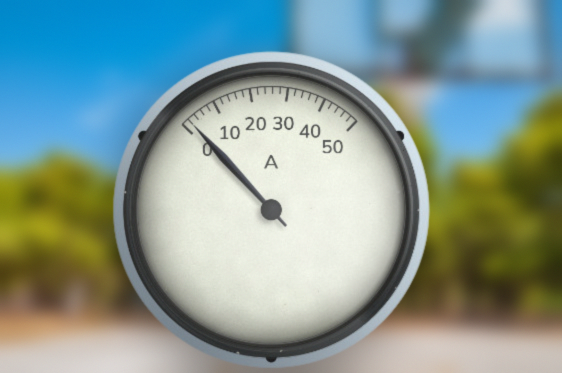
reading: A 2
